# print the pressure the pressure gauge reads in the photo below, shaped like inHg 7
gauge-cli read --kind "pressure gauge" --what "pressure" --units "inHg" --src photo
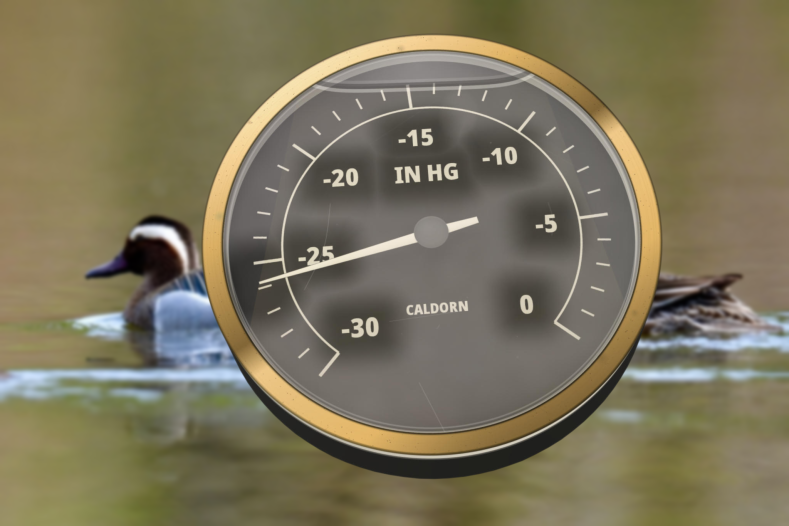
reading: inHg -26
